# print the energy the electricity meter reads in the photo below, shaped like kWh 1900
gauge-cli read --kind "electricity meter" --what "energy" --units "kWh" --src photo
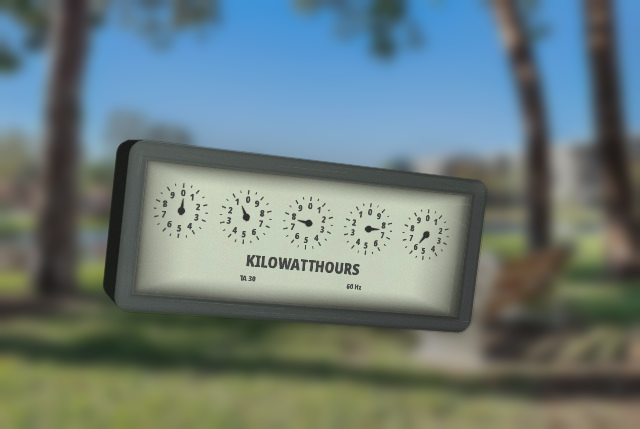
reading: kWh 776
